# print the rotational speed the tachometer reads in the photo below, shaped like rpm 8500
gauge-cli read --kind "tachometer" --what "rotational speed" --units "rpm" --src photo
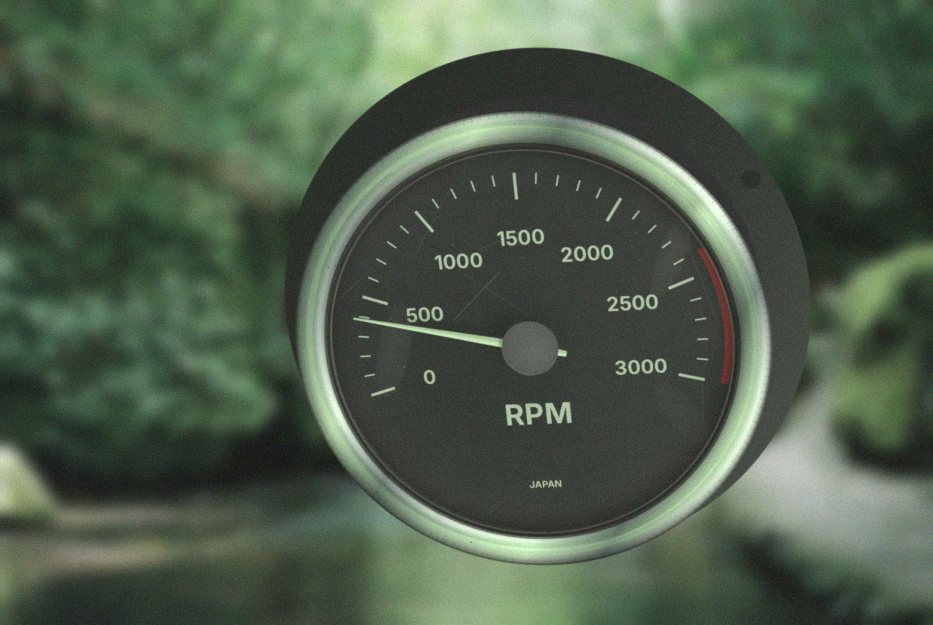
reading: rpm 400
